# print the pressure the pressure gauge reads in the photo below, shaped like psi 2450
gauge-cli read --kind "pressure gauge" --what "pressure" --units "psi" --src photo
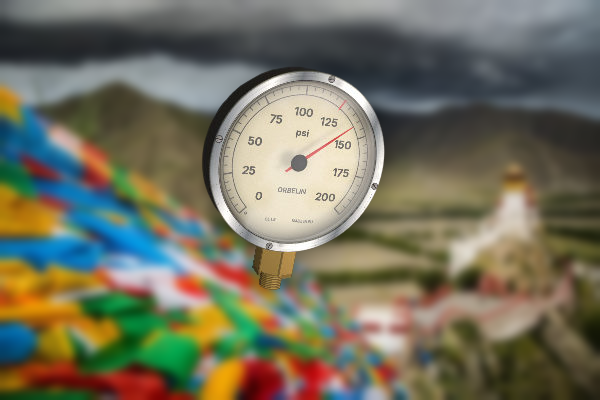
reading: psi 140
